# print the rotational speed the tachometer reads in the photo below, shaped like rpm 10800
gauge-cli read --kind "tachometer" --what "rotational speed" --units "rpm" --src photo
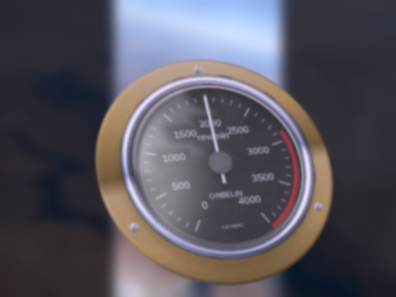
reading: rpm 2000
